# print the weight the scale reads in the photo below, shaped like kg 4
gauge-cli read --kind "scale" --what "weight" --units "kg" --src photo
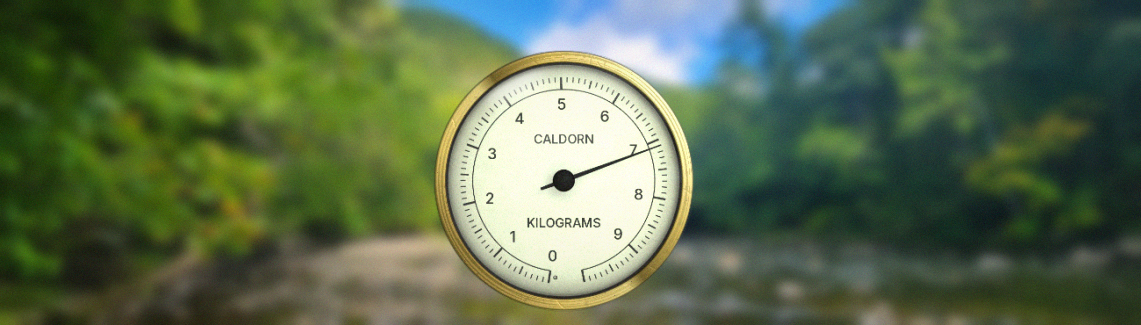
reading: kg 7.1
